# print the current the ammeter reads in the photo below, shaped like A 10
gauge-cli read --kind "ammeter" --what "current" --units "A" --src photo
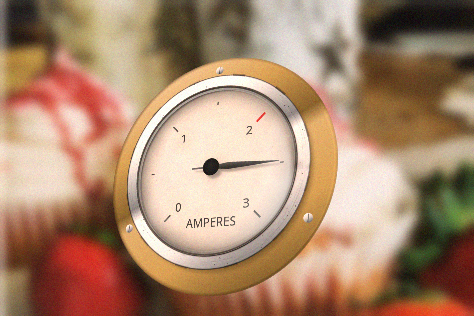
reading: A 2.5
